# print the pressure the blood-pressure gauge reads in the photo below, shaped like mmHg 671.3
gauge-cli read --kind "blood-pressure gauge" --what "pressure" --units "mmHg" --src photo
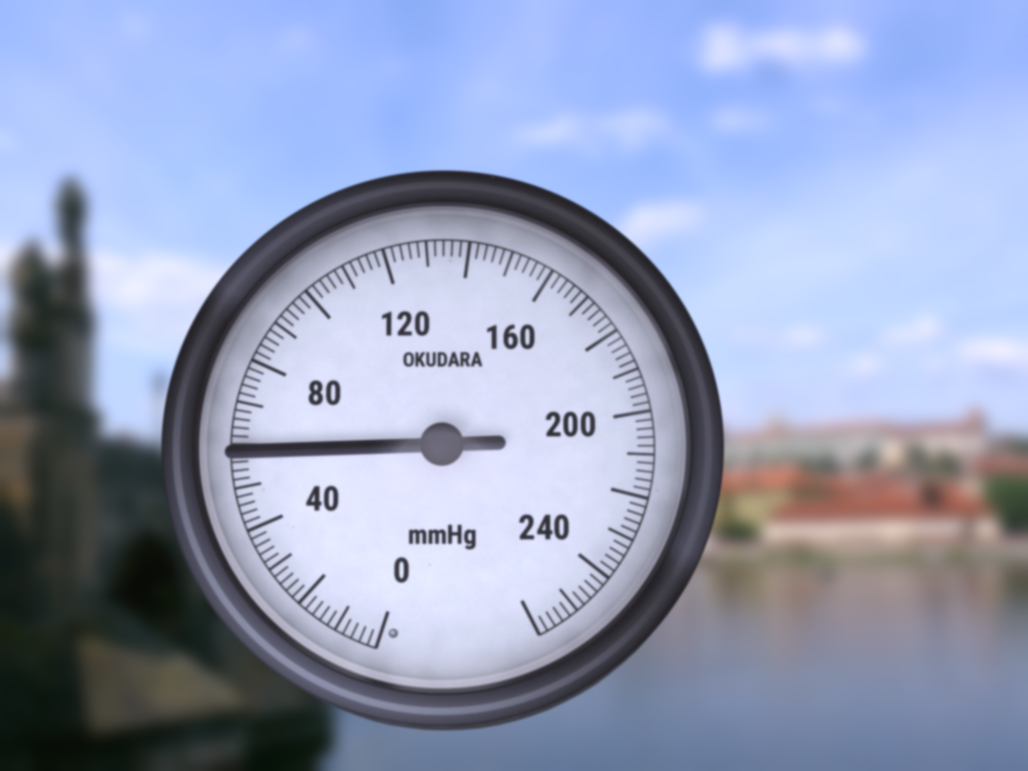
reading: mmHg 58
